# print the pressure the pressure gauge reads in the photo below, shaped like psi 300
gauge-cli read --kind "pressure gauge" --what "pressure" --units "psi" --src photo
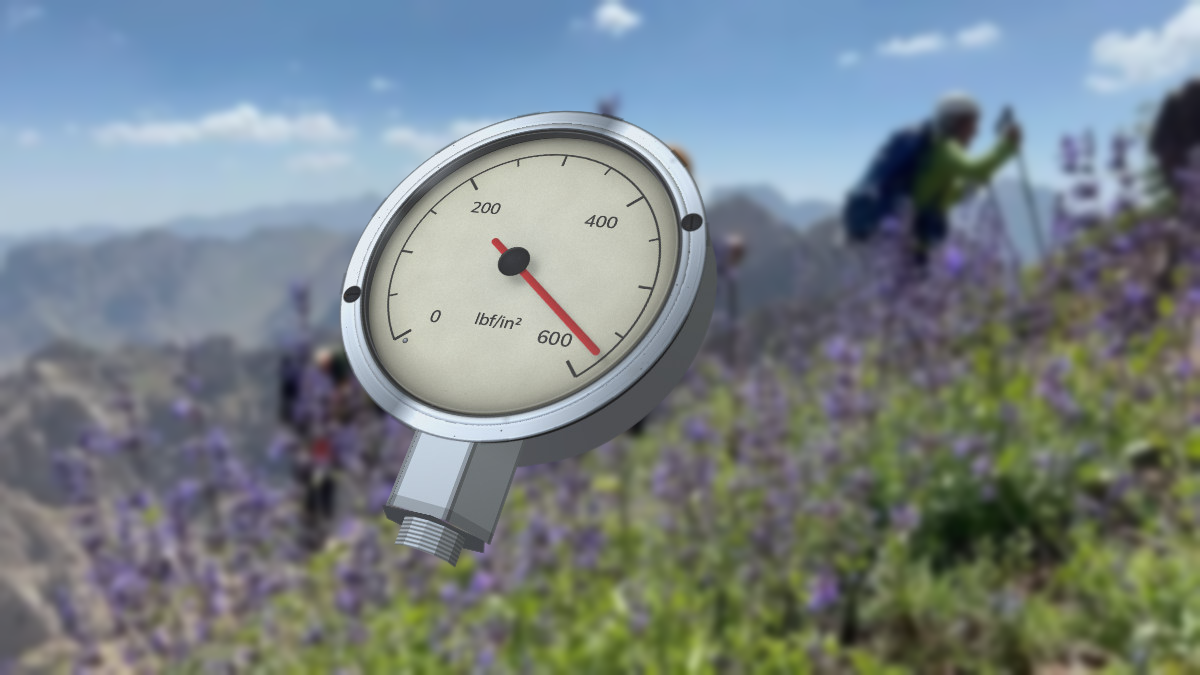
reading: psi 575
